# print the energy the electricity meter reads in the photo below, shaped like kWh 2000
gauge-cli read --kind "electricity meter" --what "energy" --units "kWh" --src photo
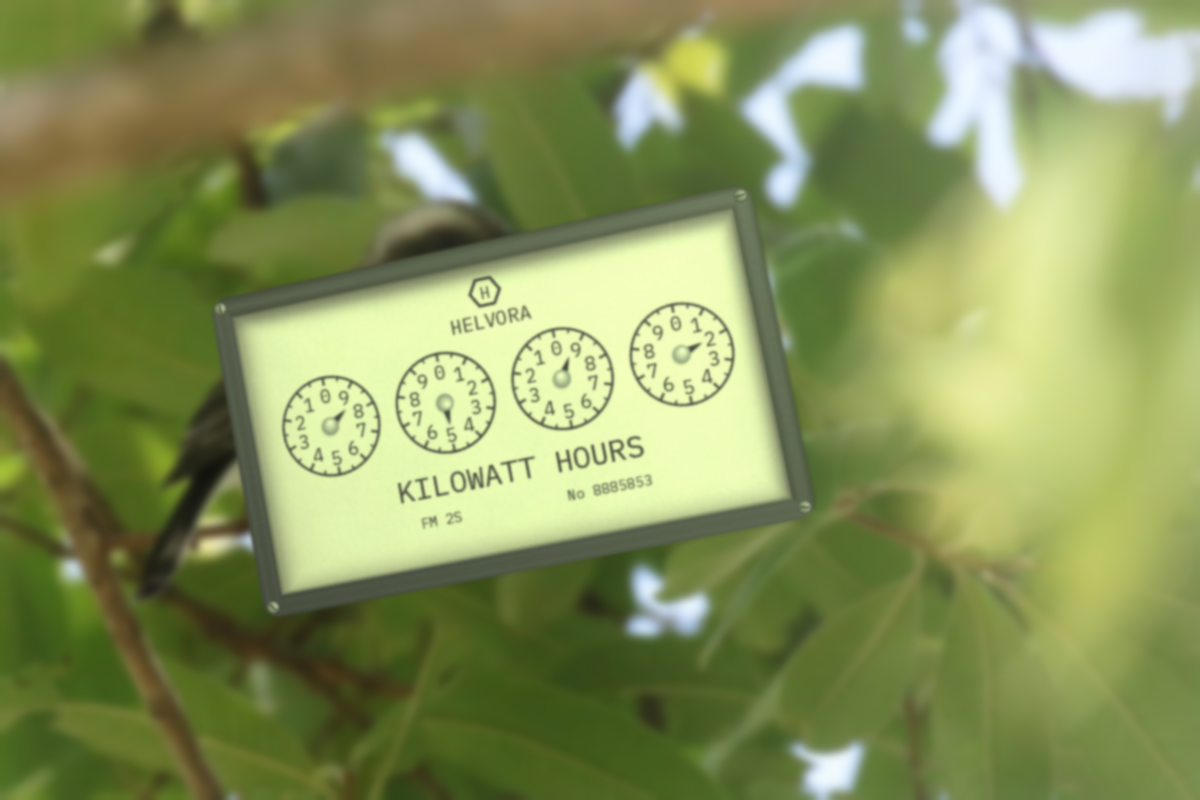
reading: kWh 8492
